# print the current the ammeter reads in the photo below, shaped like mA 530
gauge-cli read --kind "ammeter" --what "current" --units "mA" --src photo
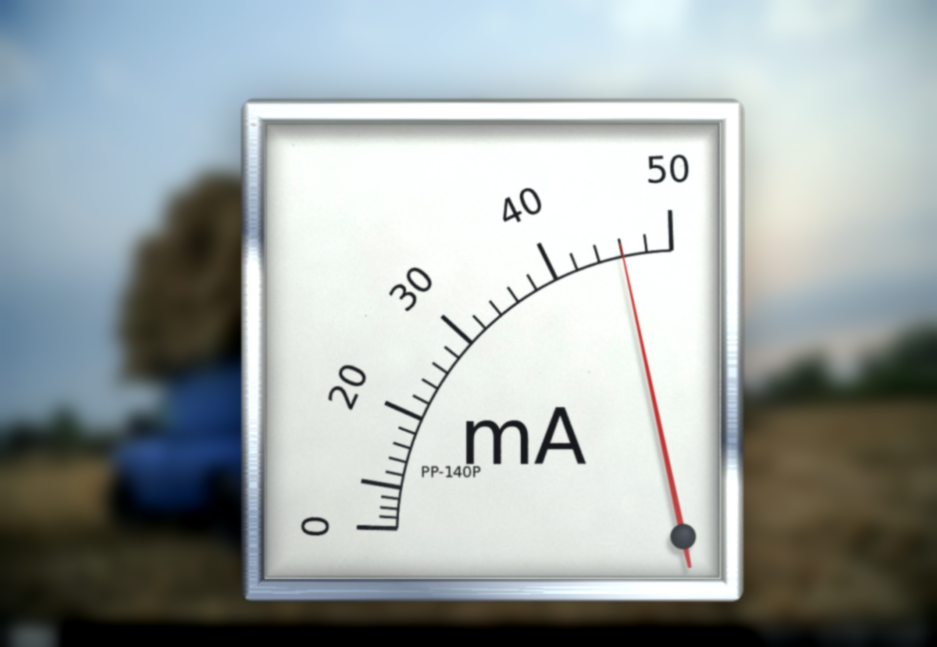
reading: mA 46
